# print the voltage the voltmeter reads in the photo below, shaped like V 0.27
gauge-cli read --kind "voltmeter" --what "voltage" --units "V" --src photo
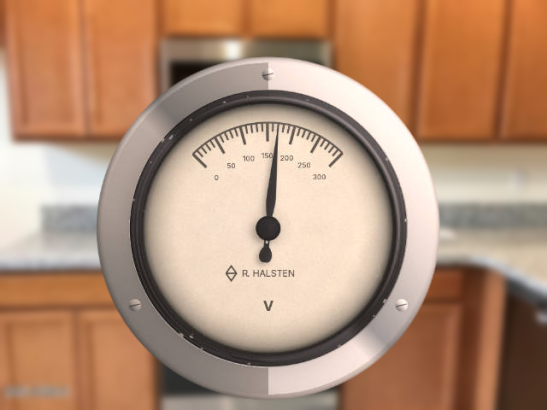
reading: V 170
